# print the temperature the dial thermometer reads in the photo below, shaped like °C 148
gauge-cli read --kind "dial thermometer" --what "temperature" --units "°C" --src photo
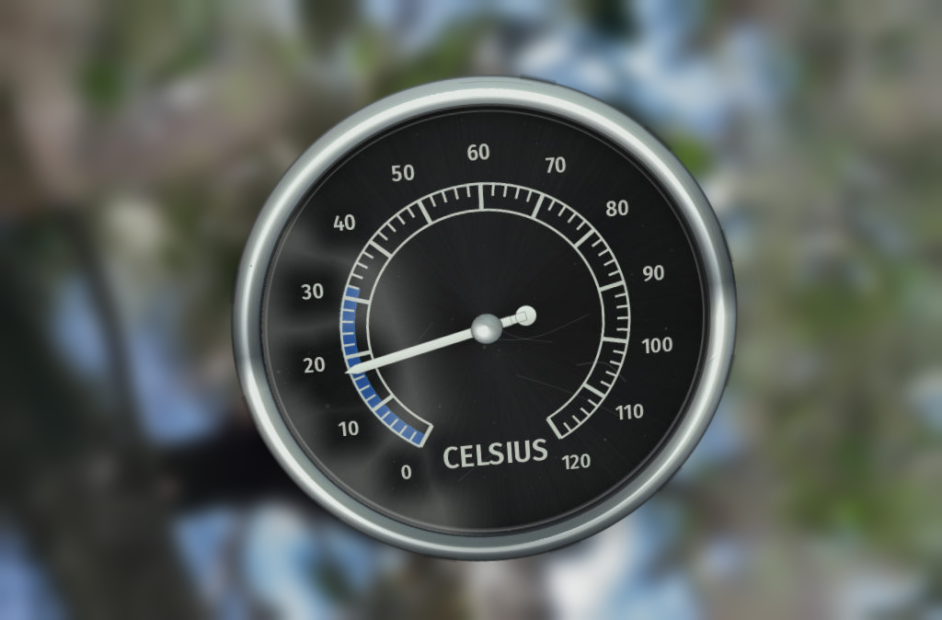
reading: °C 18
